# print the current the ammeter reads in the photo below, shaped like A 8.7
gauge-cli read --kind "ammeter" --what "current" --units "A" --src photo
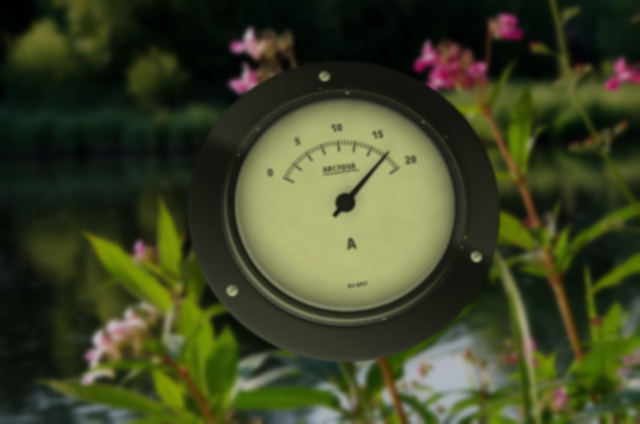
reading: A 17.5
